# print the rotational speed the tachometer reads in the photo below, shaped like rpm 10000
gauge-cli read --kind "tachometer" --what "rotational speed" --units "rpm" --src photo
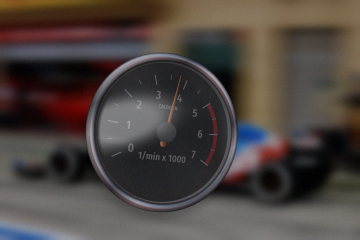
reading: rpm 3750
